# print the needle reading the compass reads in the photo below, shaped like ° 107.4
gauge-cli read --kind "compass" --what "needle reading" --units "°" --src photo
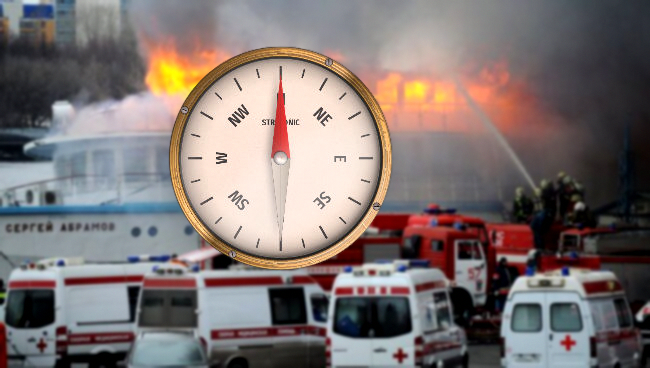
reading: ° 0
